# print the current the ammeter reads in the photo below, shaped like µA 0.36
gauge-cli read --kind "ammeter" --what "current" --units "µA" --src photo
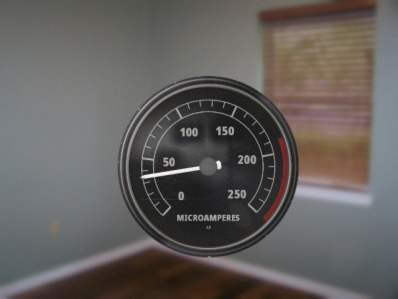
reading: µA 35
